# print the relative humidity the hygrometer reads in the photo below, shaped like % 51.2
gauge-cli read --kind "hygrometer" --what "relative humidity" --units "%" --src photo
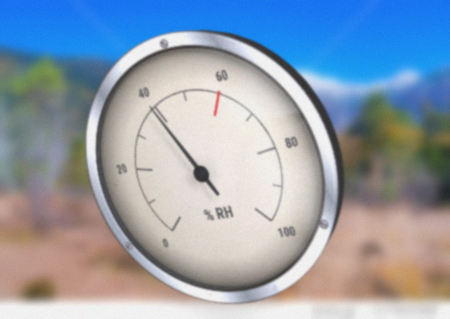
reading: % 40
